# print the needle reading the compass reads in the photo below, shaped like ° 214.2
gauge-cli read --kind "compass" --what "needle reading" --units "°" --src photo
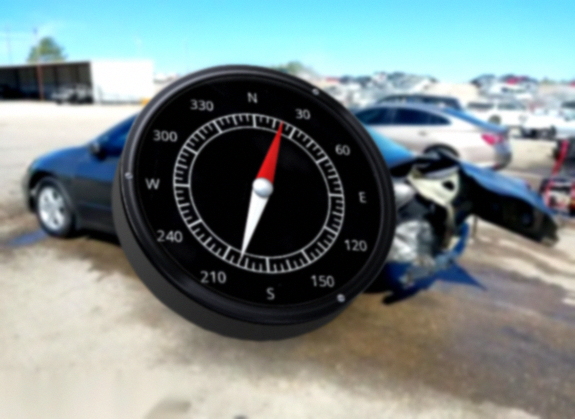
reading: ° 20
